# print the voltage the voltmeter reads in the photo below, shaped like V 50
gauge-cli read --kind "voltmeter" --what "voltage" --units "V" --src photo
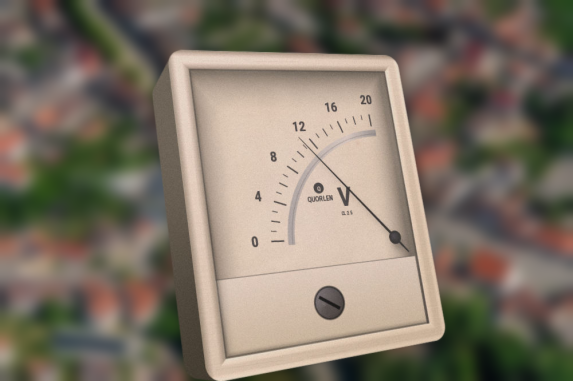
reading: V 11
